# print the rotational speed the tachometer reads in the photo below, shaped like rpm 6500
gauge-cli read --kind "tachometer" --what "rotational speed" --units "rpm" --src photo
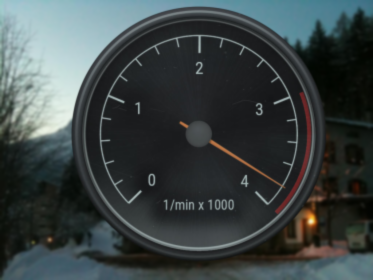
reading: rpm 3800
